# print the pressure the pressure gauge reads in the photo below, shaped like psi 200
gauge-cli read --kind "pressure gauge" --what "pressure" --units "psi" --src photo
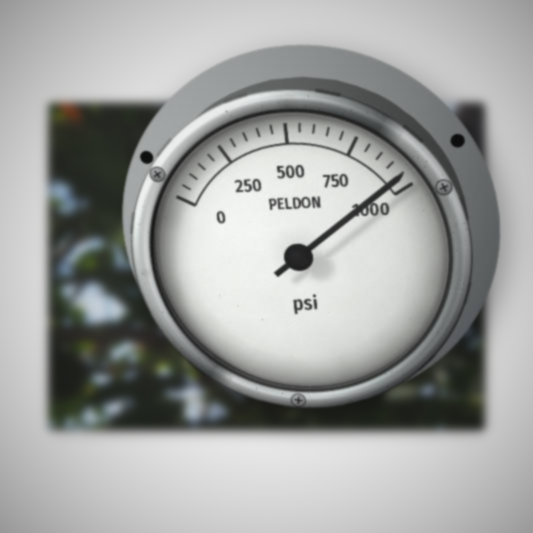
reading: psi 950
